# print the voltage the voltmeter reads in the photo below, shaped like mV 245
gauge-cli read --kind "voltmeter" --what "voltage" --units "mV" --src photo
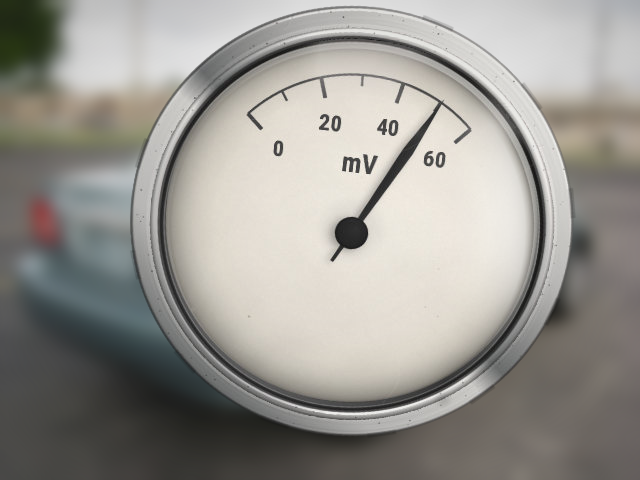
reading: mV 50
